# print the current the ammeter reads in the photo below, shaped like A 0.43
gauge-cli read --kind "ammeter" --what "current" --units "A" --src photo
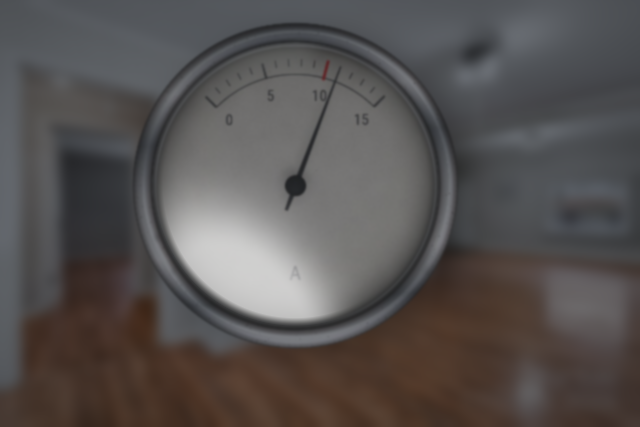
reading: A 11
